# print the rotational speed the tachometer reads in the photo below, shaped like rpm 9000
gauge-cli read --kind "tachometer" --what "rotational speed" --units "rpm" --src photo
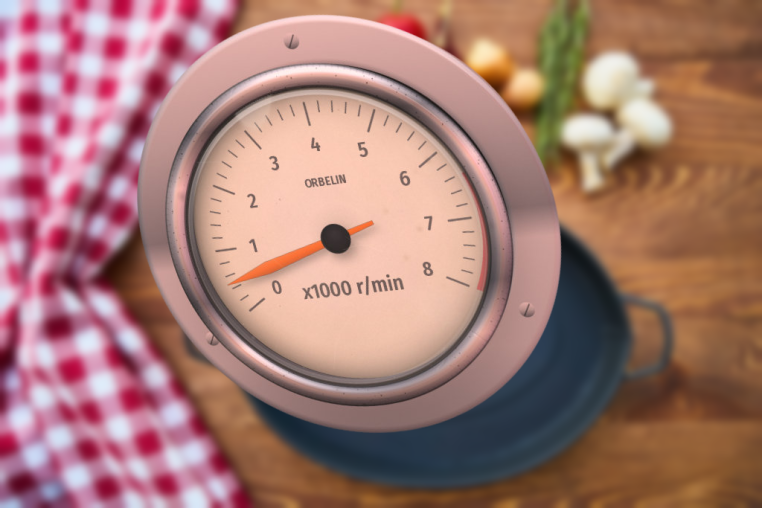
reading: rpm 500
